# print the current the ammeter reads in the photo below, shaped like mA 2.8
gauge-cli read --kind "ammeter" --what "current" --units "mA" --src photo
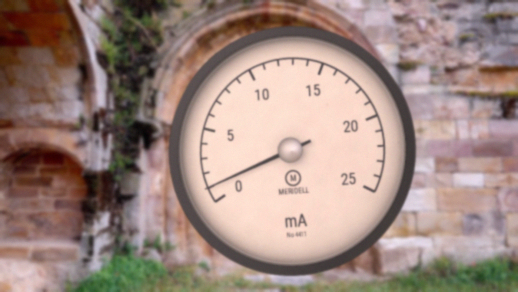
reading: mA 1
